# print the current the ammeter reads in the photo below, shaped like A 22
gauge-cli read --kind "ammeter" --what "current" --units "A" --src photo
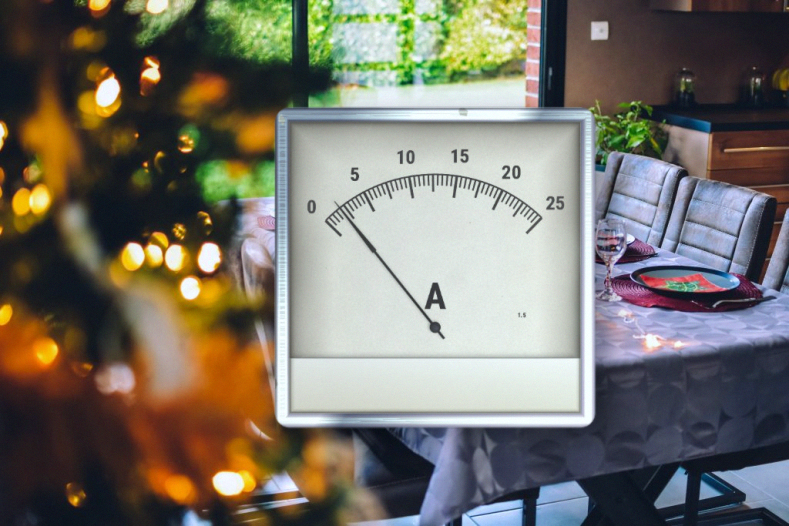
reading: A 2
